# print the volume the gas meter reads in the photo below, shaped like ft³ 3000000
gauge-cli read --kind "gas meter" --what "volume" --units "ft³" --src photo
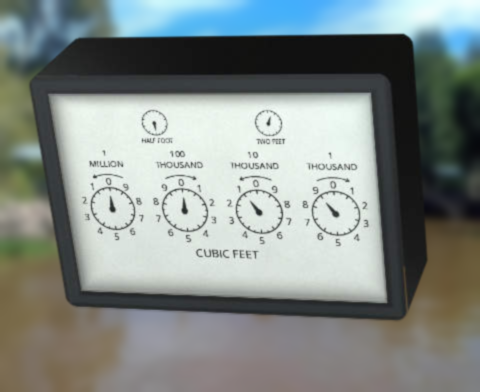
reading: ft³ 900
